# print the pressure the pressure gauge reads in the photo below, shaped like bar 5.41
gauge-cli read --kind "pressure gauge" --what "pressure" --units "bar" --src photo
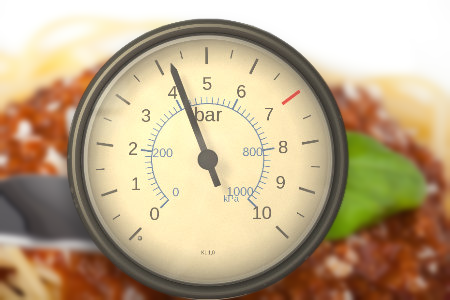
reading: bar 4.25
